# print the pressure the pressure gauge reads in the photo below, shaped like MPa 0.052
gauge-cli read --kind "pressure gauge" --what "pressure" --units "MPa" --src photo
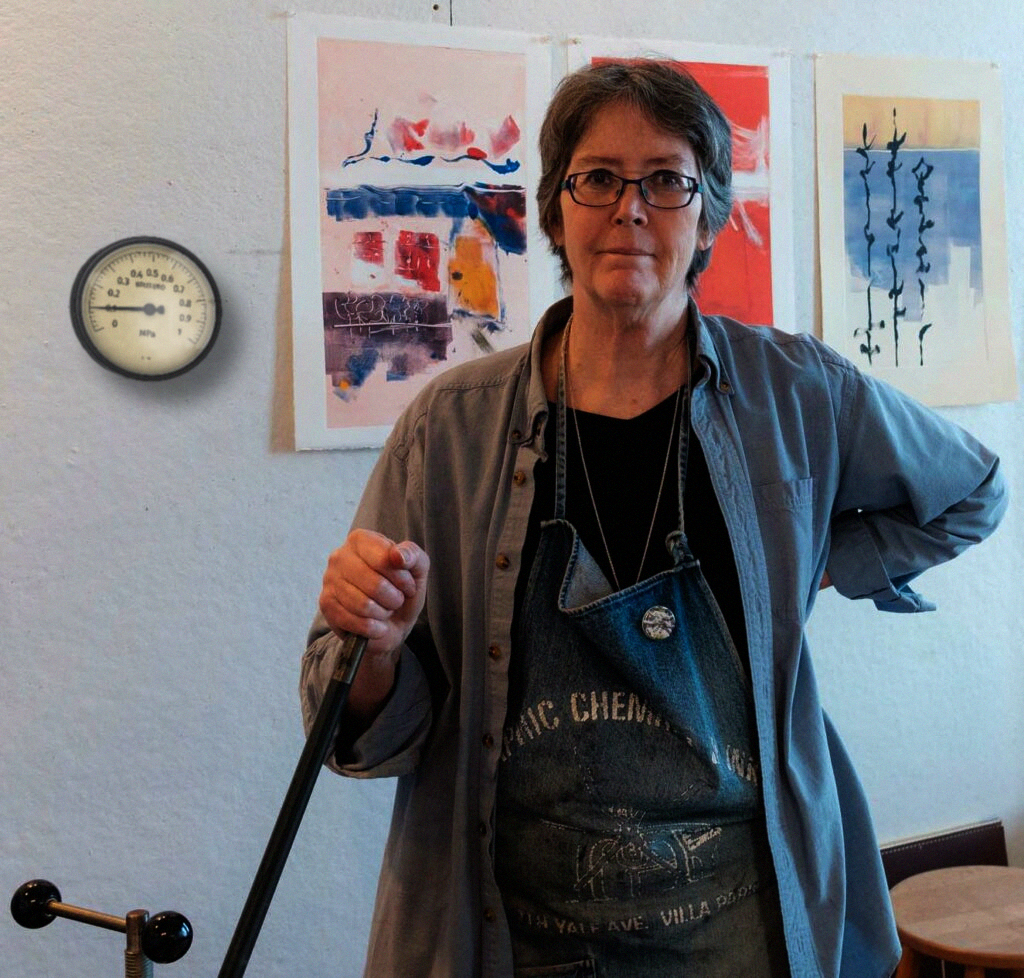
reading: MPa 0.1
